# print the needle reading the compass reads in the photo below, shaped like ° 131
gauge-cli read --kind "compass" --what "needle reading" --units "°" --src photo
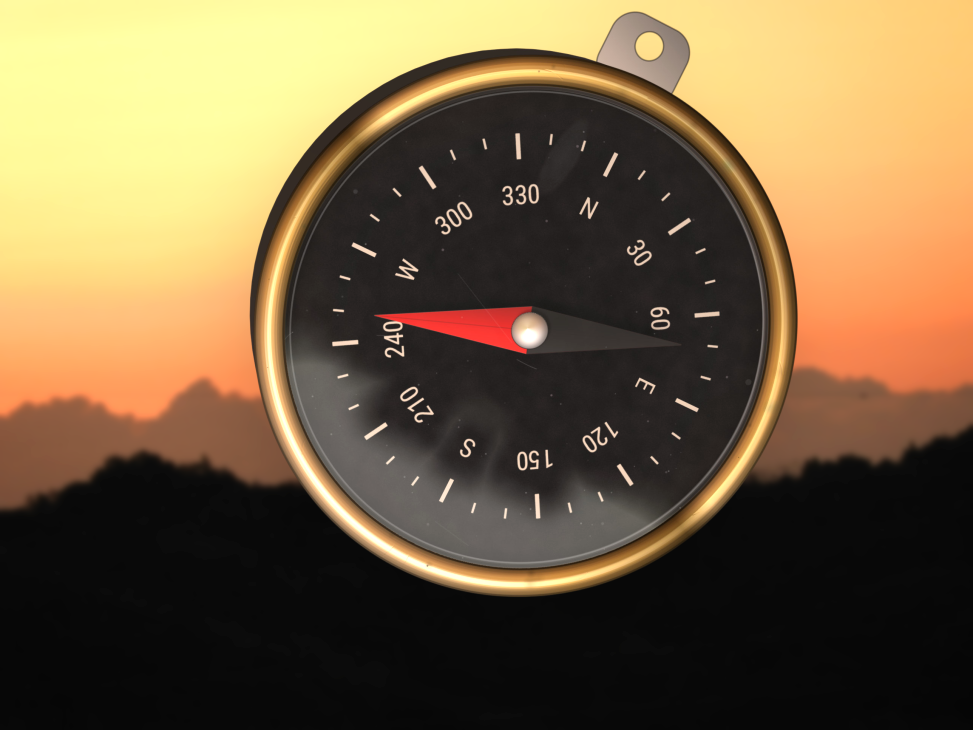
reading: ° 250
